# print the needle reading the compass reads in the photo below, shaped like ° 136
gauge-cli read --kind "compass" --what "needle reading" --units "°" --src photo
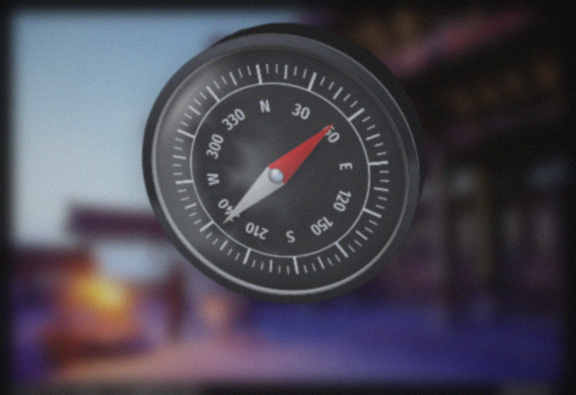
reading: ° 55
